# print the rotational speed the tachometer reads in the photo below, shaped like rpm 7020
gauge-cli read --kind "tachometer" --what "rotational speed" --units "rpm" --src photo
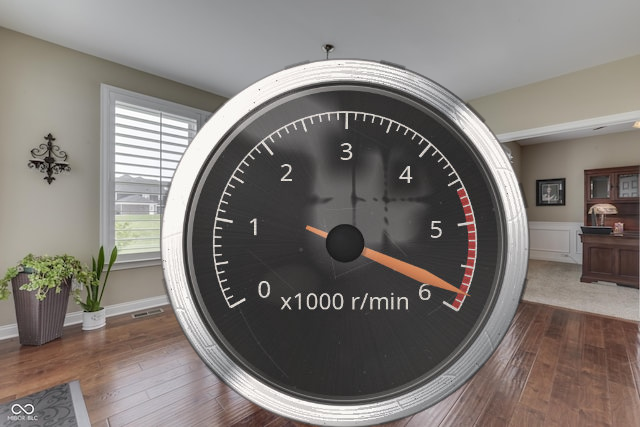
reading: rpm 5800
